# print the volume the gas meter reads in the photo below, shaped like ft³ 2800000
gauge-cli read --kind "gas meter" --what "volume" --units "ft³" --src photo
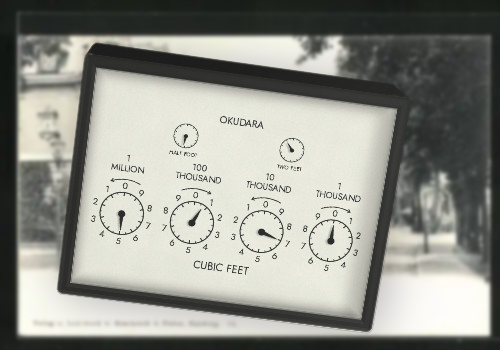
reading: ft³ 507000
